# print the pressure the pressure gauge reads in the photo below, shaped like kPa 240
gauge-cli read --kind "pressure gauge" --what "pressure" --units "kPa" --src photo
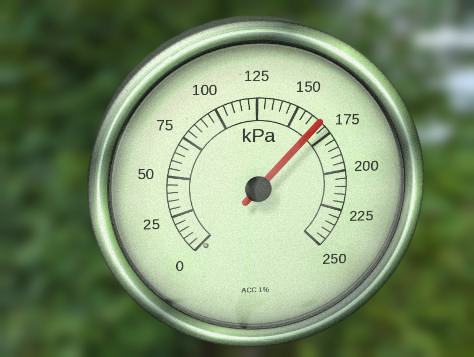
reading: kPa 165
